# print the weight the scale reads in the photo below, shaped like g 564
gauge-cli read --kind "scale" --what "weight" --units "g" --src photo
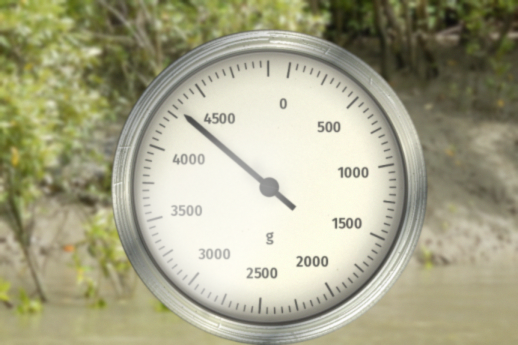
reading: g 4300
